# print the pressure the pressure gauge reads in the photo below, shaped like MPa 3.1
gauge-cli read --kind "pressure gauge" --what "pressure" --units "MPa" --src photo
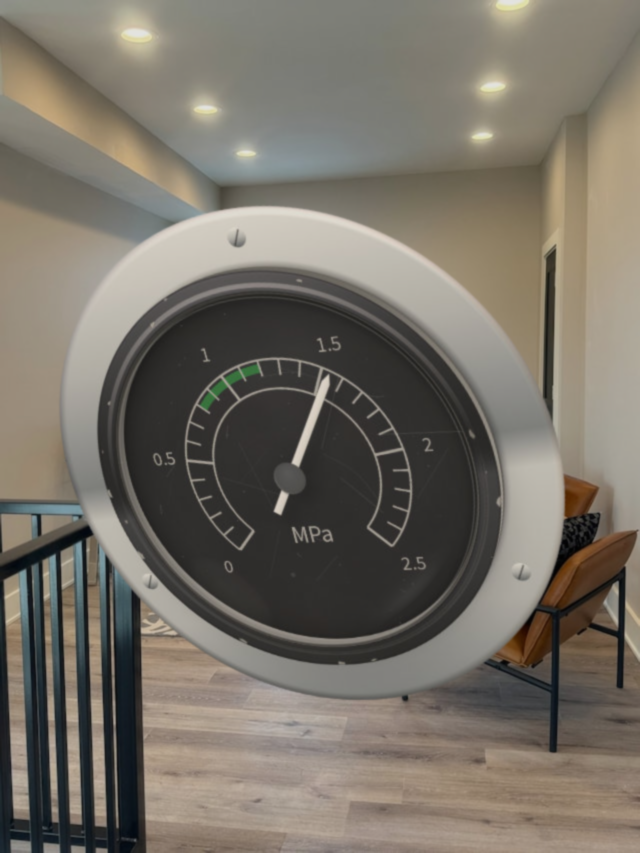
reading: MPa 1.55
